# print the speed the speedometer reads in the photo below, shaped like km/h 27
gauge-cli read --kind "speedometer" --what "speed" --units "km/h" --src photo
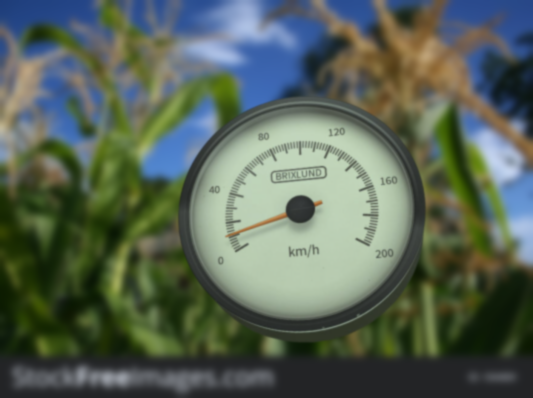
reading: km/h 10
